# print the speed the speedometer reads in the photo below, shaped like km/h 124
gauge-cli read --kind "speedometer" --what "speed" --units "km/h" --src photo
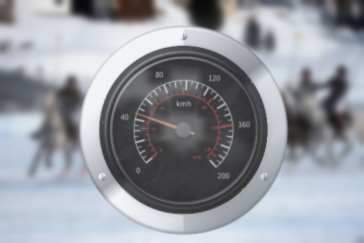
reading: km/h 45
